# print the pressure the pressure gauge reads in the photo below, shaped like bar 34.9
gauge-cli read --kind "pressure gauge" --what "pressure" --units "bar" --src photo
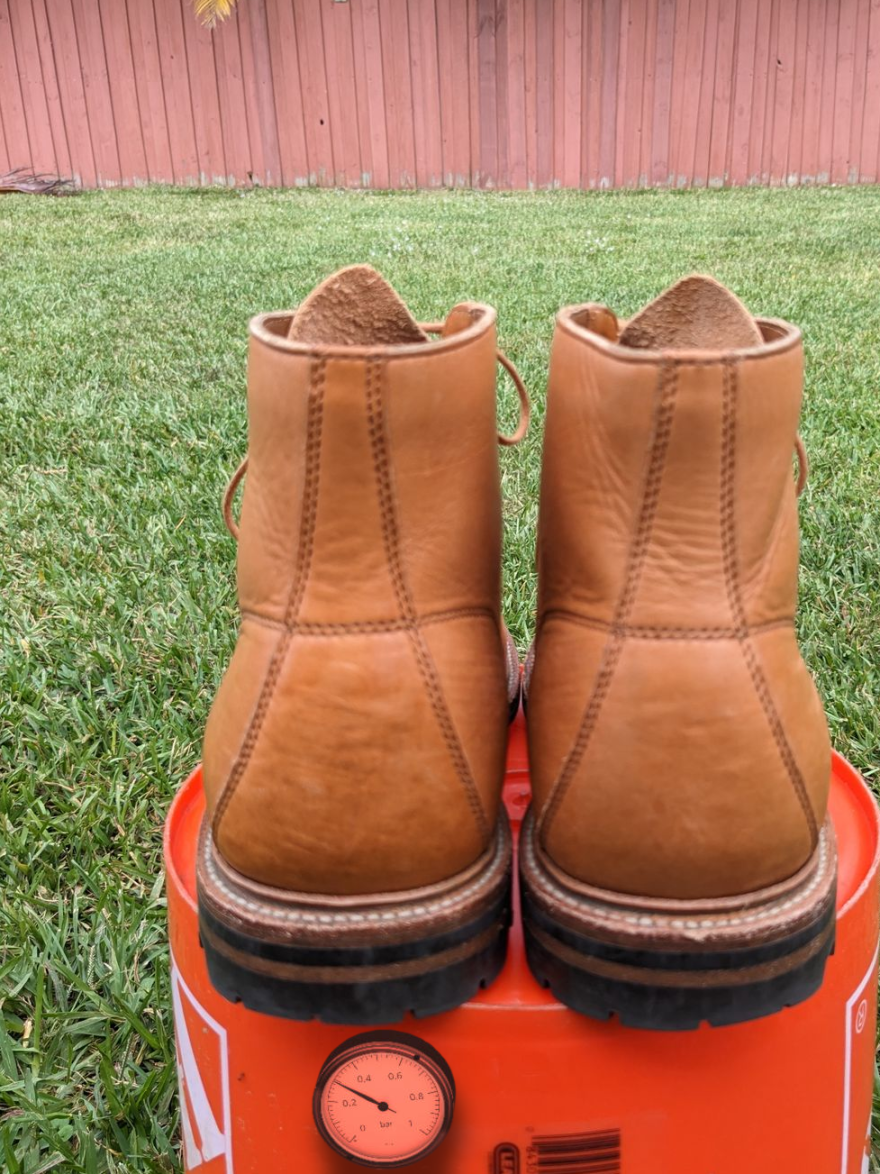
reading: bar 0.3
